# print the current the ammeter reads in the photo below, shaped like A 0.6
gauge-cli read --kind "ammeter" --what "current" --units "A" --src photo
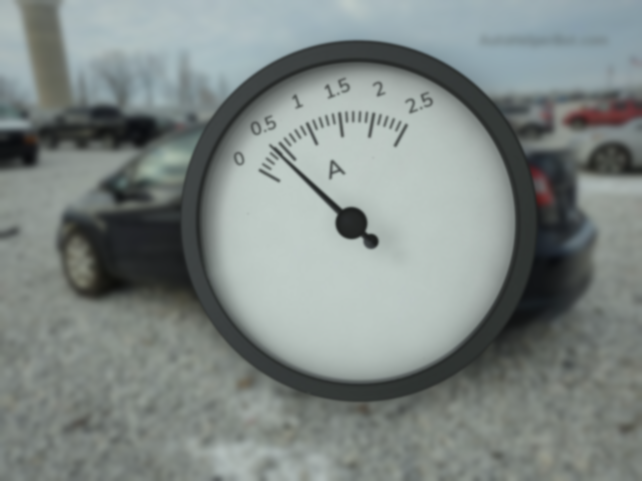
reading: A 0.4
